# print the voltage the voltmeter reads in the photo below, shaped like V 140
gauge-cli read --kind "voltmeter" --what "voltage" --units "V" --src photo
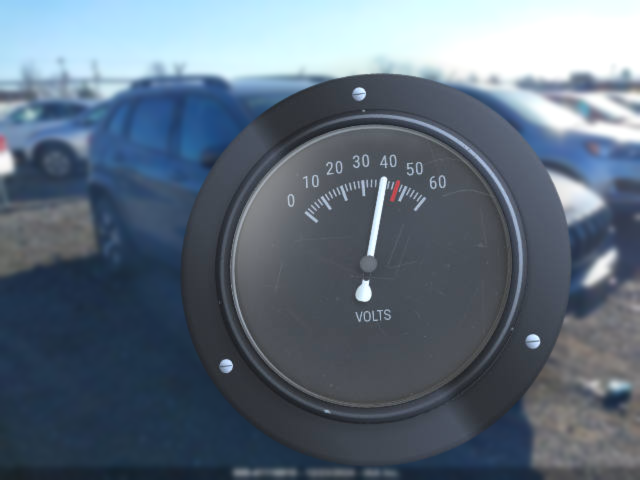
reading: V 40
